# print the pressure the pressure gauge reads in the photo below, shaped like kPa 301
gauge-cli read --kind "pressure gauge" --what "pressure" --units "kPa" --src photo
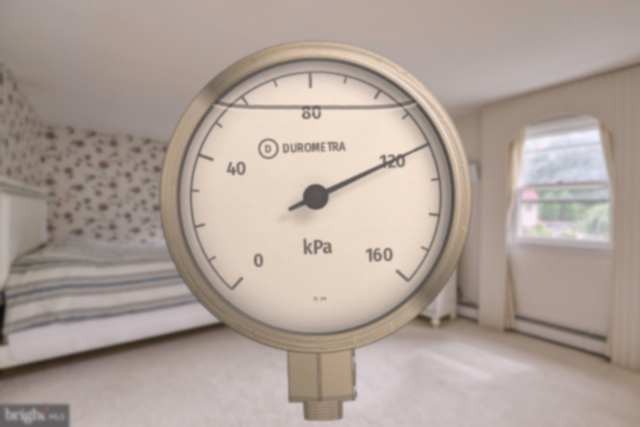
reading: kPa 120
